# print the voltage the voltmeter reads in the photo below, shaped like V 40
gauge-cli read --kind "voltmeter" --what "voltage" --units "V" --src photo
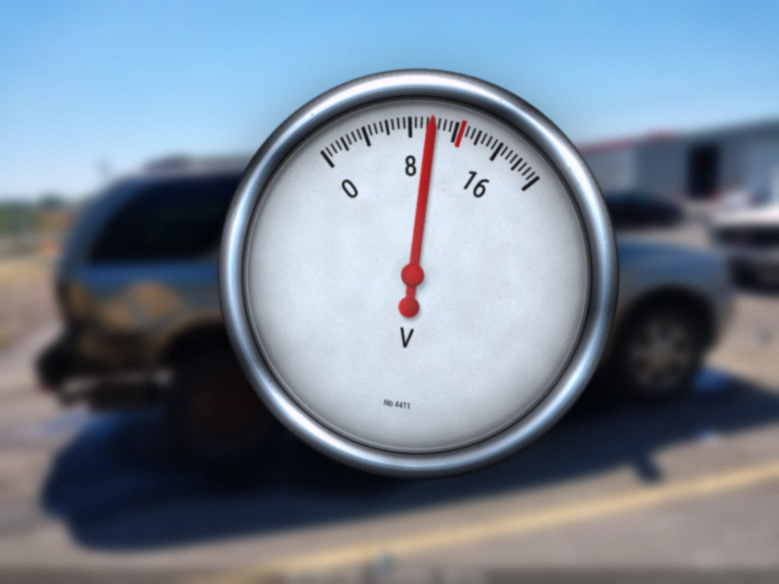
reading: V 10
